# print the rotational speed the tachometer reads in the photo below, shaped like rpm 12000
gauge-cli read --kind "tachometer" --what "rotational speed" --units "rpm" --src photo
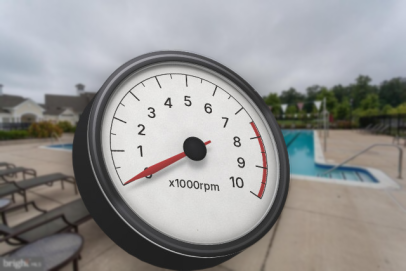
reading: rpm 0
